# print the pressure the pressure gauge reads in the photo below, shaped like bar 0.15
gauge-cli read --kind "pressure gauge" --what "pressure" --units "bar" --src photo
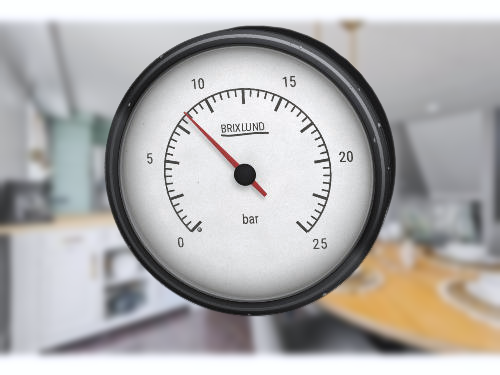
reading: bar 8.5
